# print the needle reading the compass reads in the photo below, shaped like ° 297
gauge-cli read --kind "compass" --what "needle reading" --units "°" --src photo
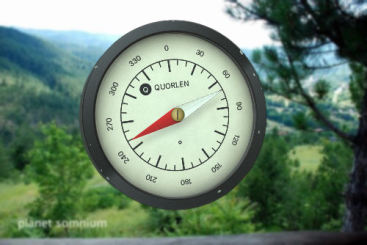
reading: ° 250
